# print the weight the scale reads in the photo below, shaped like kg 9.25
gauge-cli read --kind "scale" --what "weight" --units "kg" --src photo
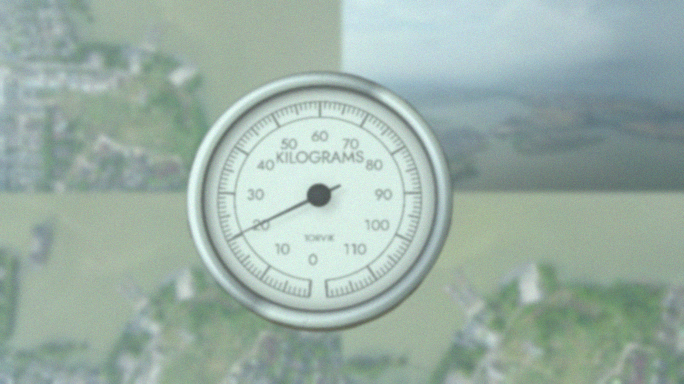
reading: kg 20
